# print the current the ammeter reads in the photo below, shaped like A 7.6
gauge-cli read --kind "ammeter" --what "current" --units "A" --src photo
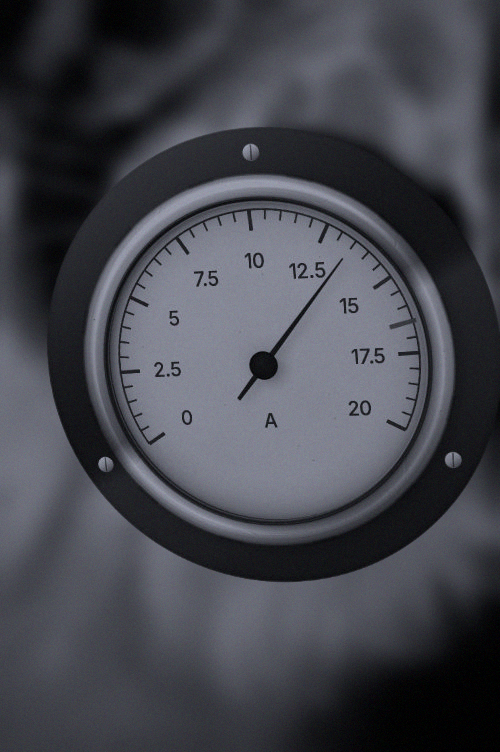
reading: A 13.5
